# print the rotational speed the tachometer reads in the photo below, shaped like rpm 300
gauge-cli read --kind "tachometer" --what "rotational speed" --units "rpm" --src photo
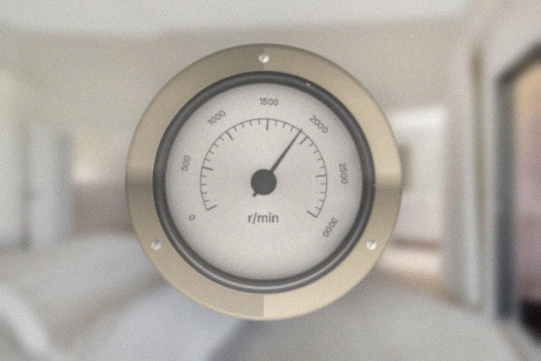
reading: rpm 1900
